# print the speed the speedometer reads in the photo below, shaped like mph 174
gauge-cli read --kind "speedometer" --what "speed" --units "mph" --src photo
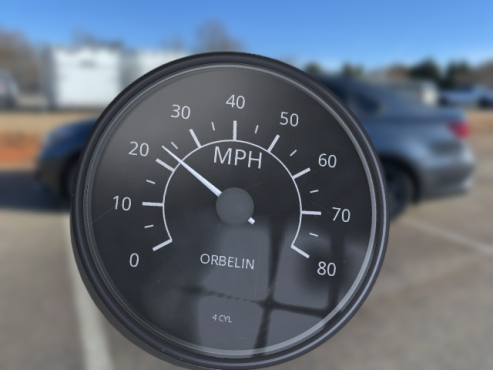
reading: mph 22.5
